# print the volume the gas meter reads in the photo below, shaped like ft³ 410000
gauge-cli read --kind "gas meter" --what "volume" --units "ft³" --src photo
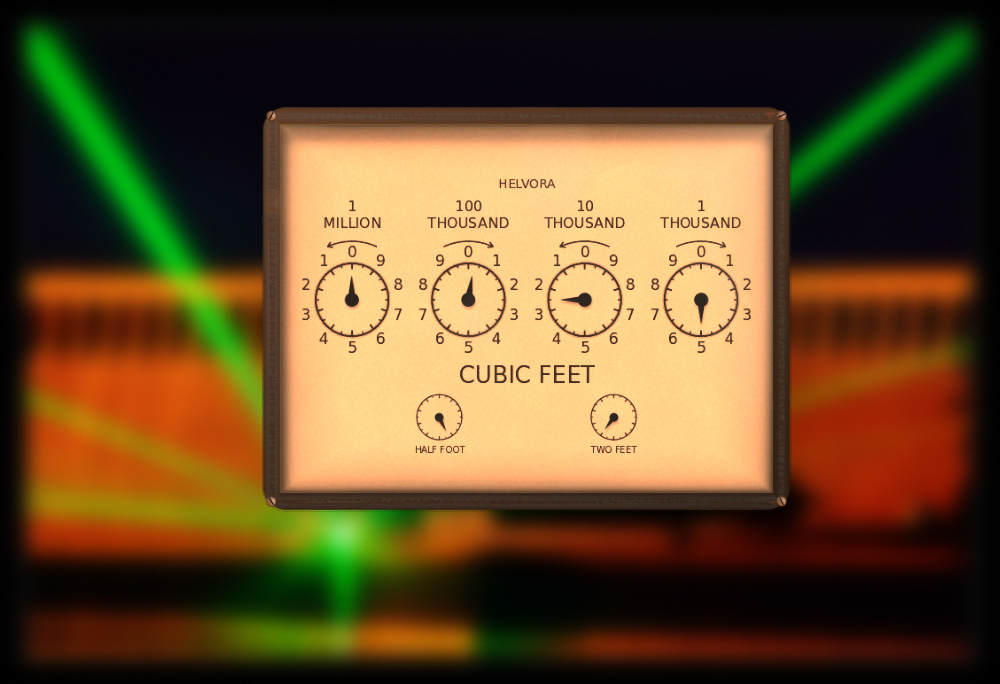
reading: ft³ 2500
